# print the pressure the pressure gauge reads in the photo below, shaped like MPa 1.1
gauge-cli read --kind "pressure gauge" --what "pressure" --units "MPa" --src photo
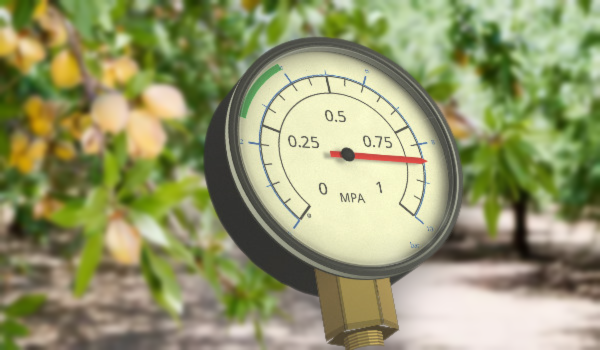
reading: MPa 0.85
